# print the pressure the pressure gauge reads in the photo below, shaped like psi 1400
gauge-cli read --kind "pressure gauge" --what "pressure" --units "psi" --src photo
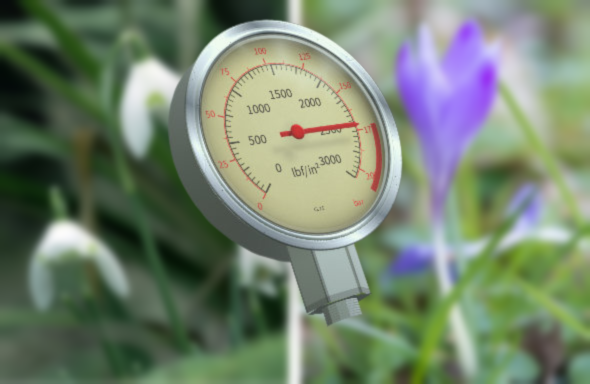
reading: psi 2500
